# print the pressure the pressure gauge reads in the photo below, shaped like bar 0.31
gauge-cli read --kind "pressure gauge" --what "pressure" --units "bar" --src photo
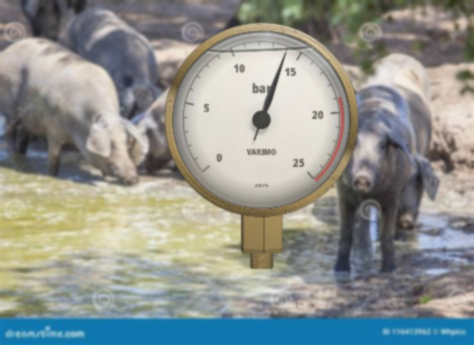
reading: bar 14
